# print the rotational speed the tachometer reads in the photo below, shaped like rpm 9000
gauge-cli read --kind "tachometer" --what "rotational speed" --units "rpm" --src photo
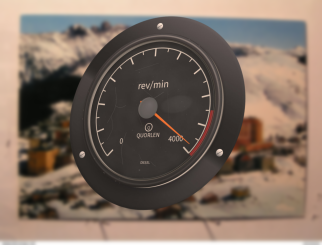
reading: rpm 3900
